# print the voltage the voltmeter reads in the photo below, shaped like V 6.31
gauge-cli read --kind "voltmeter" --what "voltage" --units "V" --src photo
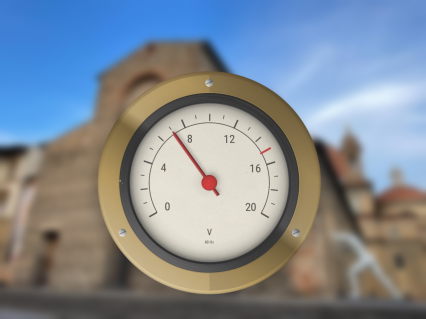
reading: V 7
